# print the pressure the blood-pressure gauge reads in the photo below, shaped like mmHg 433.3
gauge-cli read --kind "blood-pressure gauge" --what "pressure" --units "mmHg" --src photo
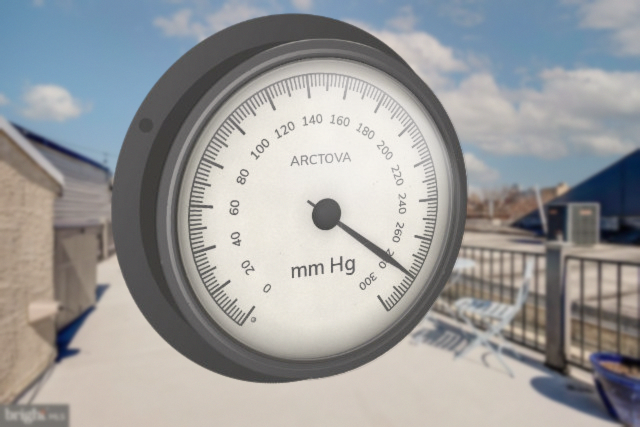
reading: mmHg 280
